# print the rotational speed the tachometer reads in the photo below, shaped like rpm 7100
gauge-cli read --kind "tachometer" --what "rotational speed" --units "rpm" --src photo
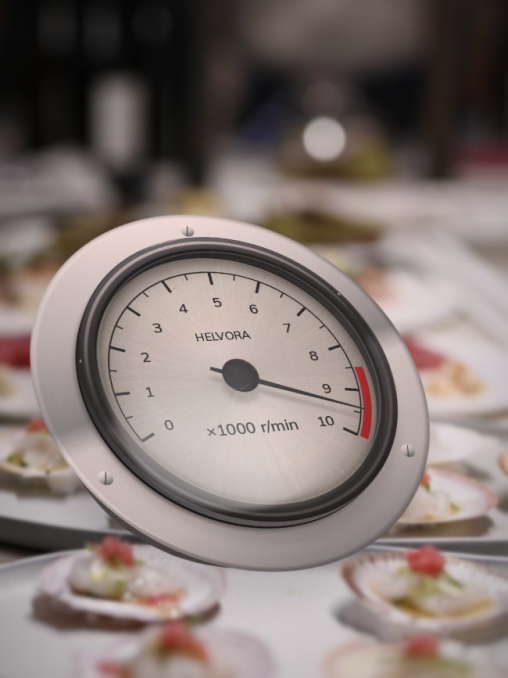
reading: rpm 9500
